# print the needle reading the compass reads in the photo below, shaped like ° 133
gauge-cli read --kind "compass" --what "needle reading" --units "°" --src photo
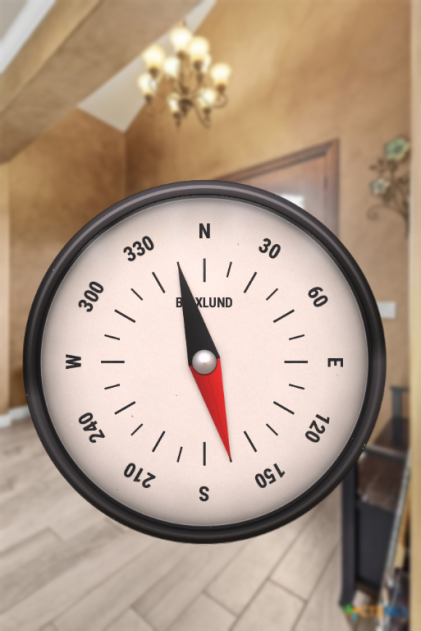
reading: ° 165
